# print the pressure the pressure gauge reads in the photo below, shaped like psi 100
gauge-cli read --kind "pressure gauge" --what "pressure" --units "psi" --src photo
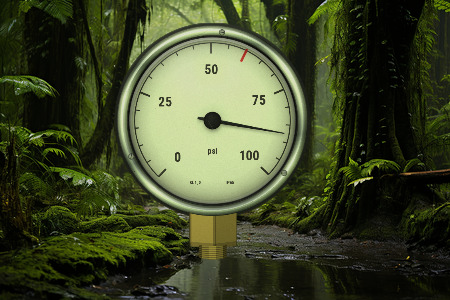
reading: psi 87.5
